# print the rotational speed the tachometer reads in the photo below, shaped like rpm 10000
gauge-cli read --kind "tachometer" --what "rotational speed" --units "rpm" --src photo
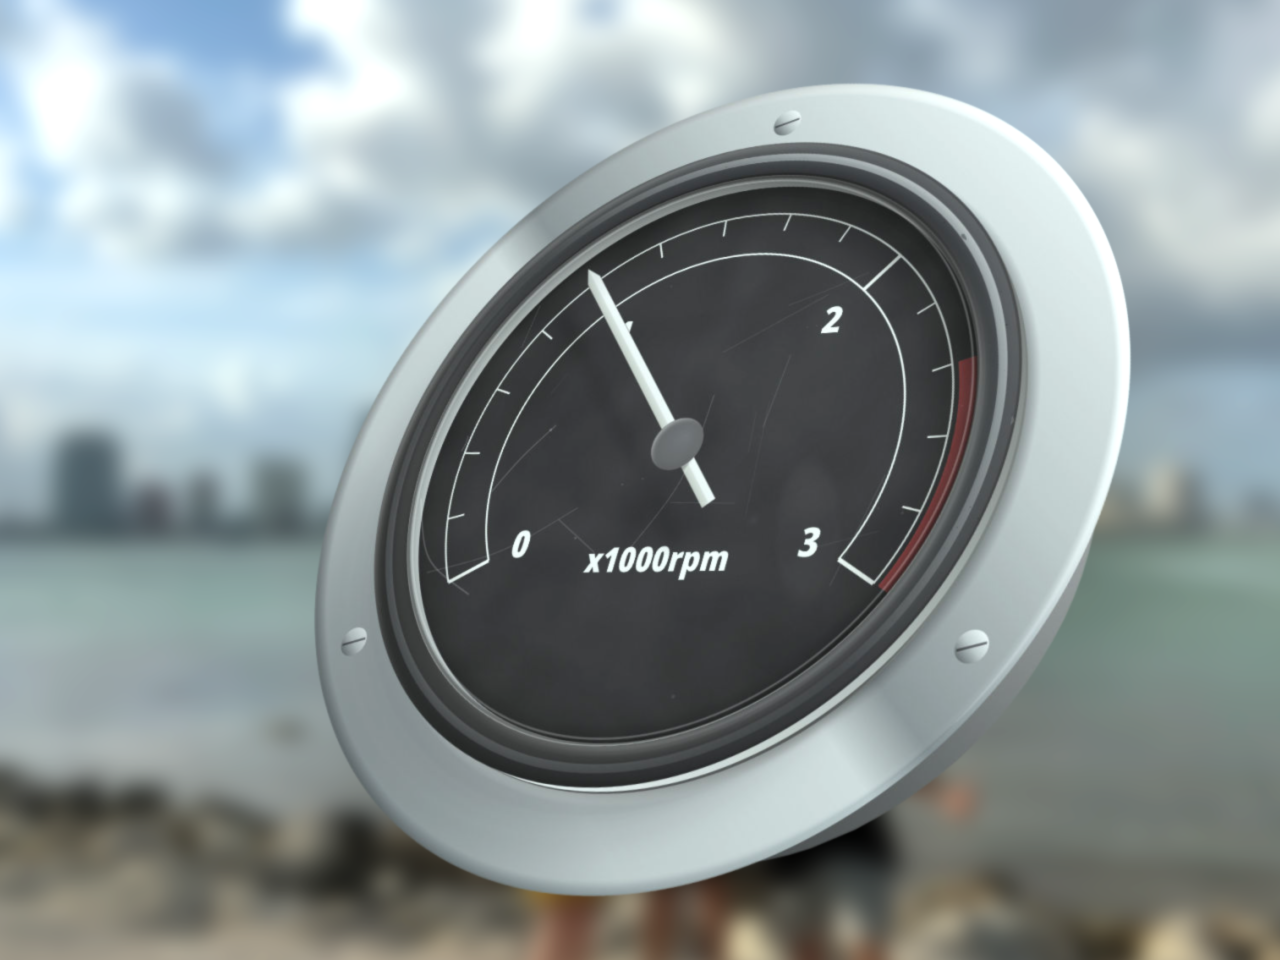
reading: rpm 1000
